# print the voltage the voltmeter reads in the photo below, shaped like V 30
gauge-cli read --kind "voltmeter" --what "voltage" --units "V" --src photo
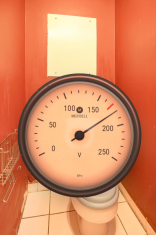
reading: V 180
